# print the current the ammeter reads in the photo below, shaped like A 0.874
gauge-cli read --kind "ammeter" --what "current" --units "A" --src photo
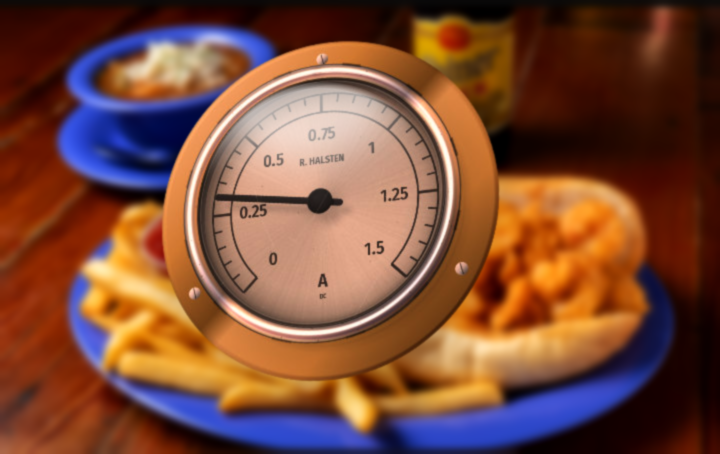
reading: A 0.3
